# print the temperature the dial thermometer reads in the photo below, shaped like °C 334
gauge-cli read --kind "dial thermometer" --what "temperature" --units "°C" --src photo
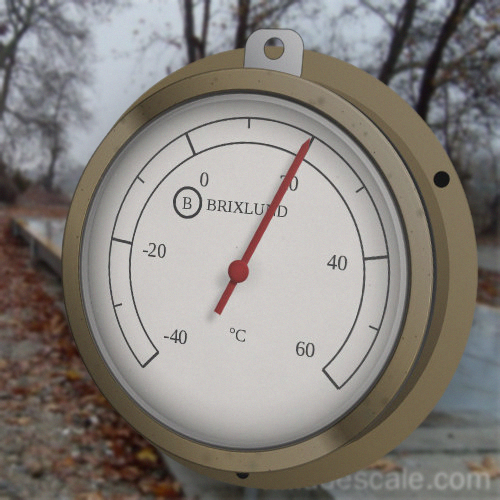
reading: °C 20
